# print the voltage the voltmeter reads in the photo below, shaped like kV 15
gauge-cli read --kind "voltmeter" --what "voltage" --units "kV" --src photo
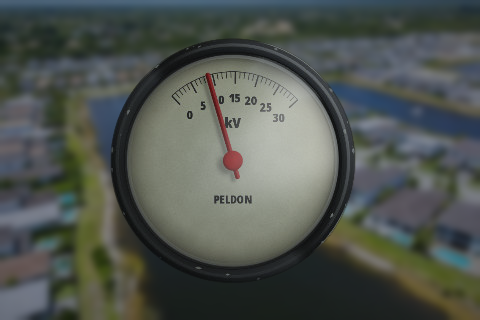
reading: kV 9
